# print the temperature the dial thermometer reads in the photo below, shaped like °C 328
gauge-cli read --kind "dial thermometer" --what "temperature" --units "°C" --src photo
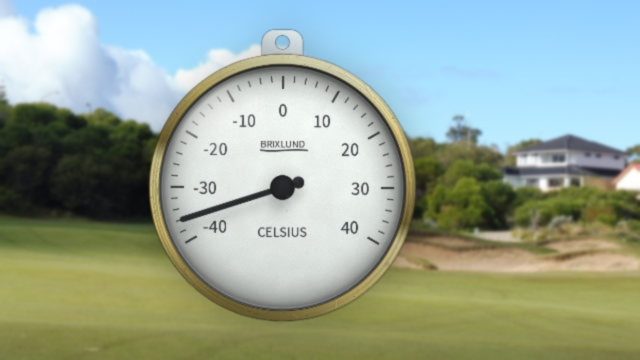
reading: °C -36
